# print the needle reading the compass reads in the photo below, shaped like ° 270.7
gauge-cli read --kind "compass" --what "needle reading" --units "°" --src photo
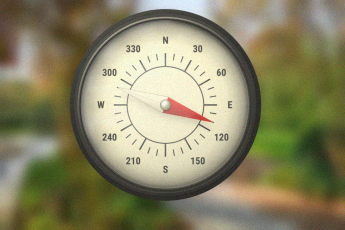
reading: ° 110
